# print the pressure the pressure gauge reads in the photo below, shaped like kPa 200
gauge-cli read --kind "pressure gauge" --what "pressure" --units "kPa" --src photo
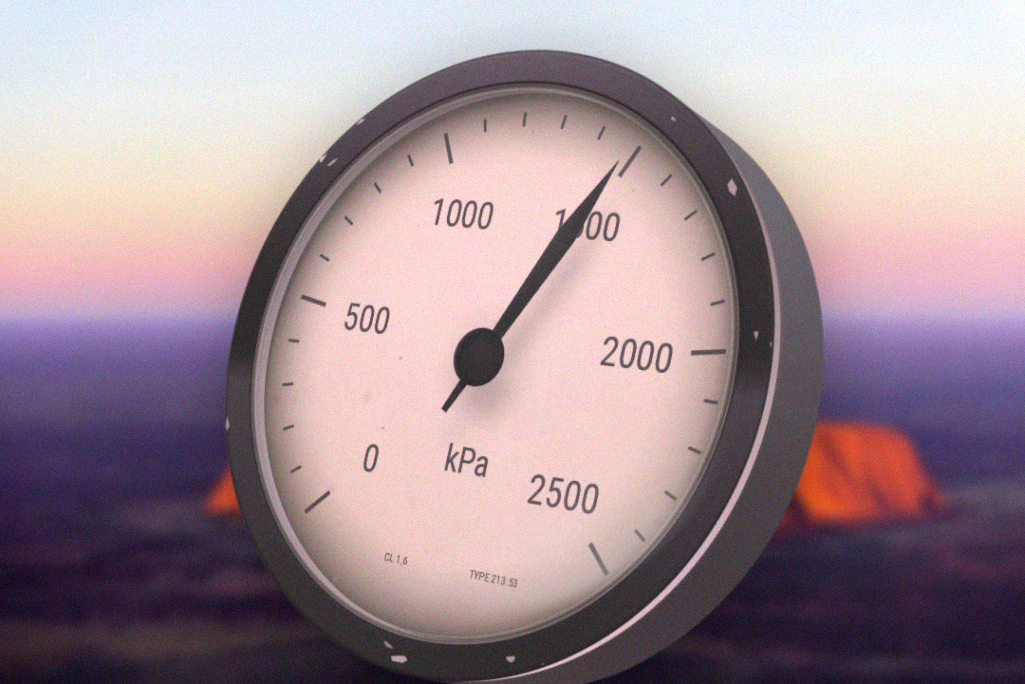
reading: kPa 1500
